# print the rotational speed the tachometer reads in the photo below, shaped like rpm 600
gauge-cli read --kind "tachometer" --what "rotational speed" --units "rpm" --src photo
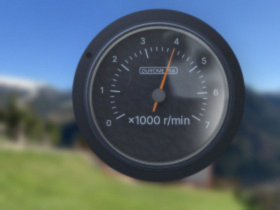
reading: rpm 4000
